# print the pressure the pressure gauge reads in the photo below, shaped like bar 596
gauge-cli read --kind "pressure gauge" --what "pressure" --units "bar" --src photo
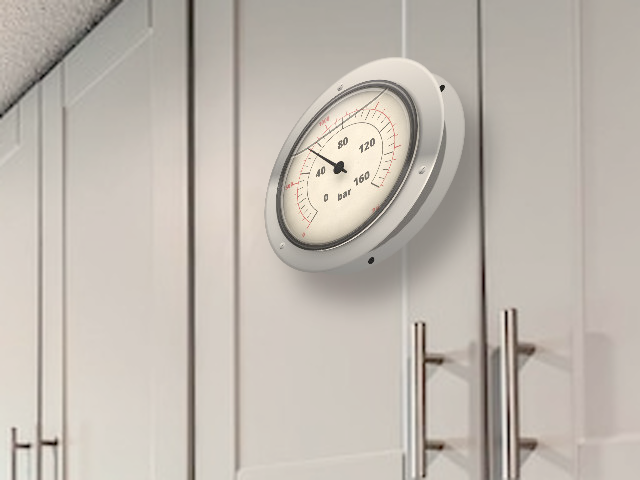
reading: bar 55
